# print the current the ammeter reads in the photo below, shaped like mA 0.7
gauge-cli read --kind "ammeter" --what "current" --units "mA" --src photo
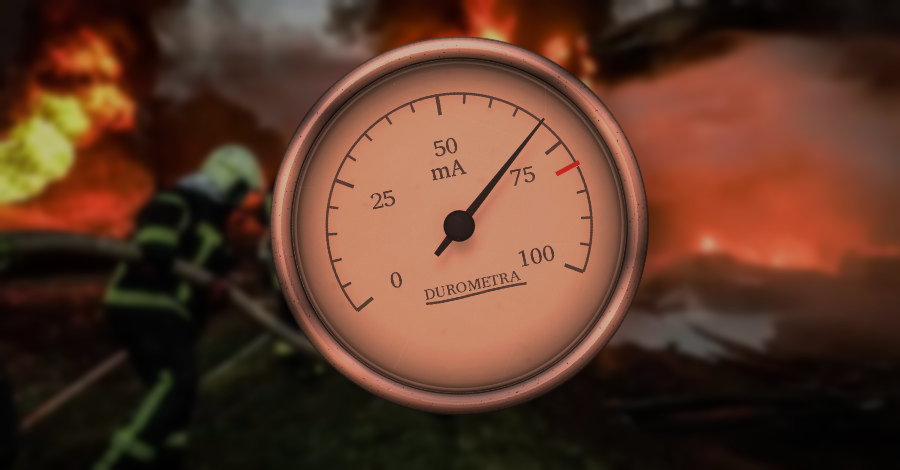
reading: mA 70
